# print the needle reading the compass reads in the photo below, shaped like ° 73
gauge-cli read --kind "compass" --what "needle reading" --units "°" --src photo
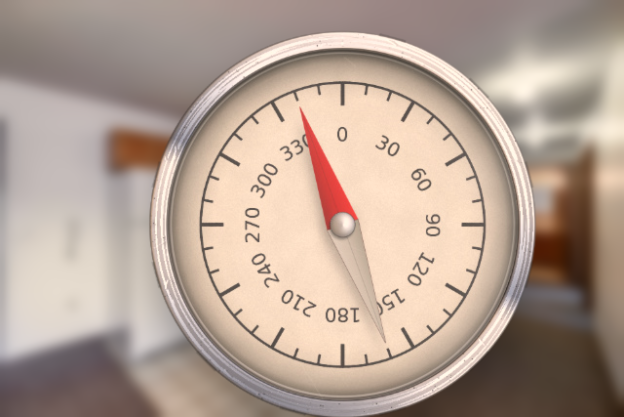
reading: ° 340
